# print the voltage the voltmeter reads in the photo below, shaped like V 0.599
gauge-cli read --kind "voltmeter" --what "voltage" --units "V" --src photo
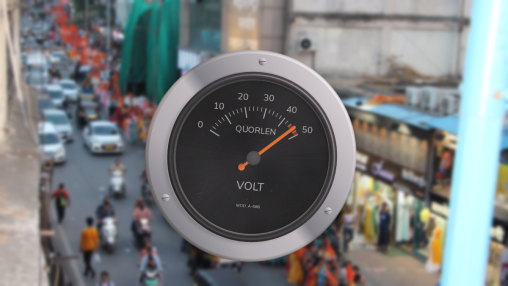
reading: V 46
